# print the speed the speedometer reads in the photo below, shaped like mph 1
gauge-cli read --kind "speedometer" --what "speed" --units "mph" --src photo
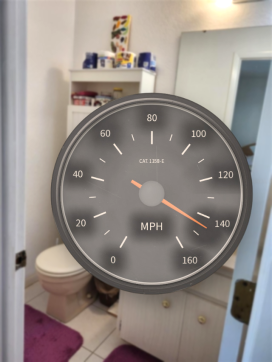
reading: mph 145
